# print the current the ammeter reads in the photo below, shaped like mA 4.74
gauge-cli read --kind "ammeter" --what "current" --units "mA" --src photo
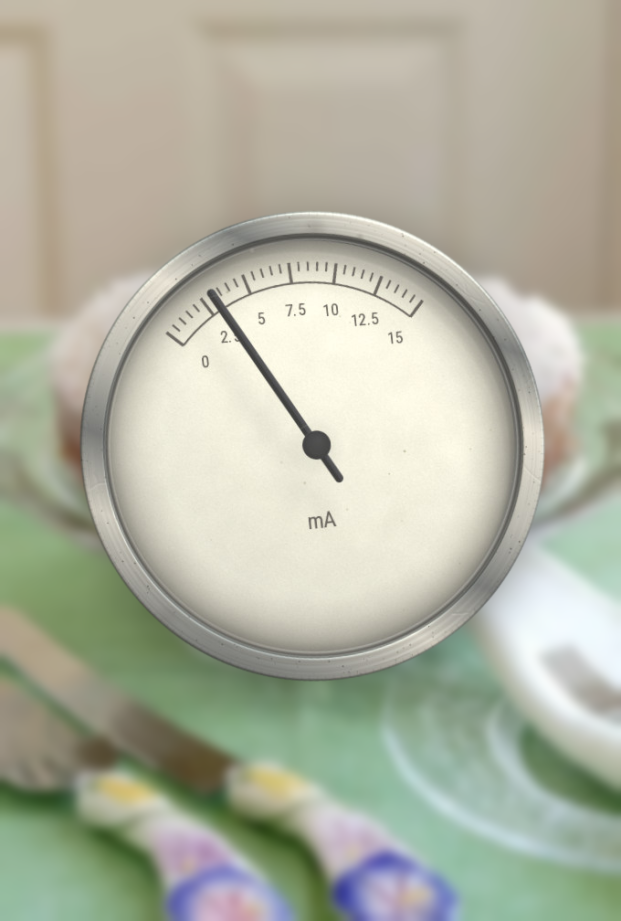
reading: mA 3
